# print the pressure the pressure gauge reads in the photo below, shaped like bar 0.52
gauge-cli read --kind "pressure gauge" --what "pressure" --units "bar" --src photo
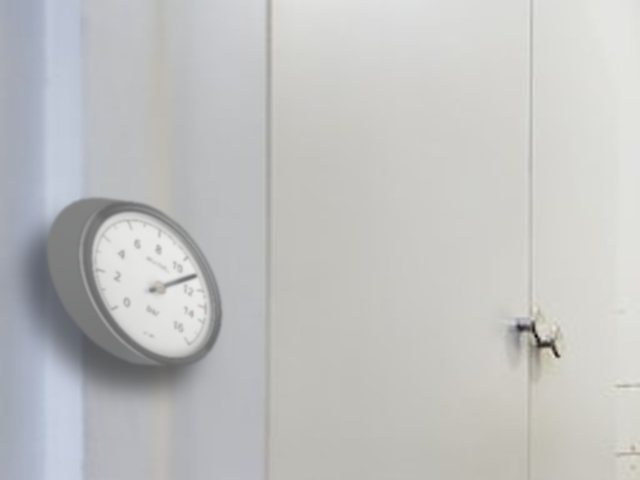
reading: bar 11
